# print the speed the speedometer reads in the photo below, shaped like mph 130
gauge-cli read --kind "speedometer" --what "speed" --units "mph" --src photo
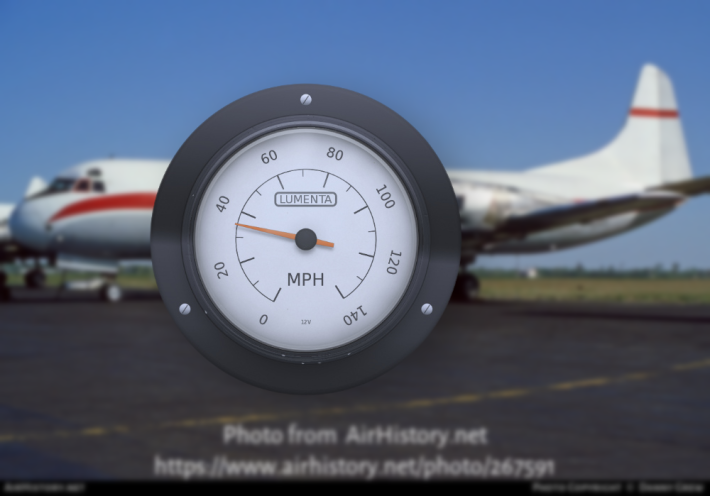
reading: mph 35
